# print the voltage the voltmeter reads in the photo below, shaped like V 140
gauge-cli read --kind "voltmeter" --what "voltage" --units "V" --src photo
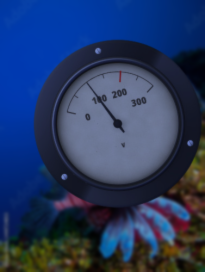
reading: V 100
